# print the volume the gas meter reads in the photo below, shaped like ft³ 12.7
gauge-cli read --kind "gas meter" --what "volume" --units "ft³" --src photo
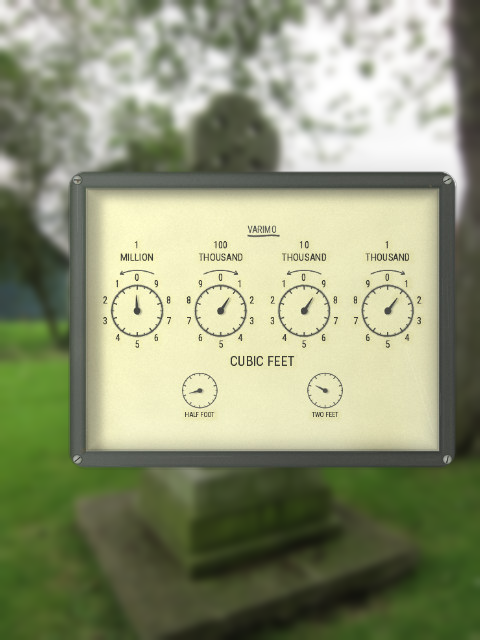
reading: ft³ 9100
